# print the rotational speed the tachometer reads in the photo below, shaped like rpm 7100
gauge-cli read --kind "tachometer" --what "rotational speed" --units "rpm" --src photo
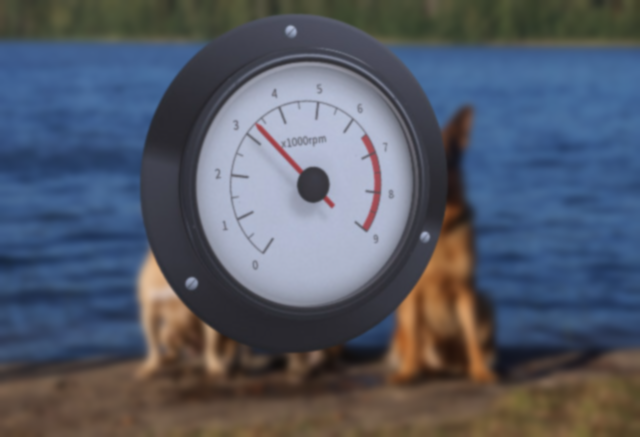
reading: rpm 3250
